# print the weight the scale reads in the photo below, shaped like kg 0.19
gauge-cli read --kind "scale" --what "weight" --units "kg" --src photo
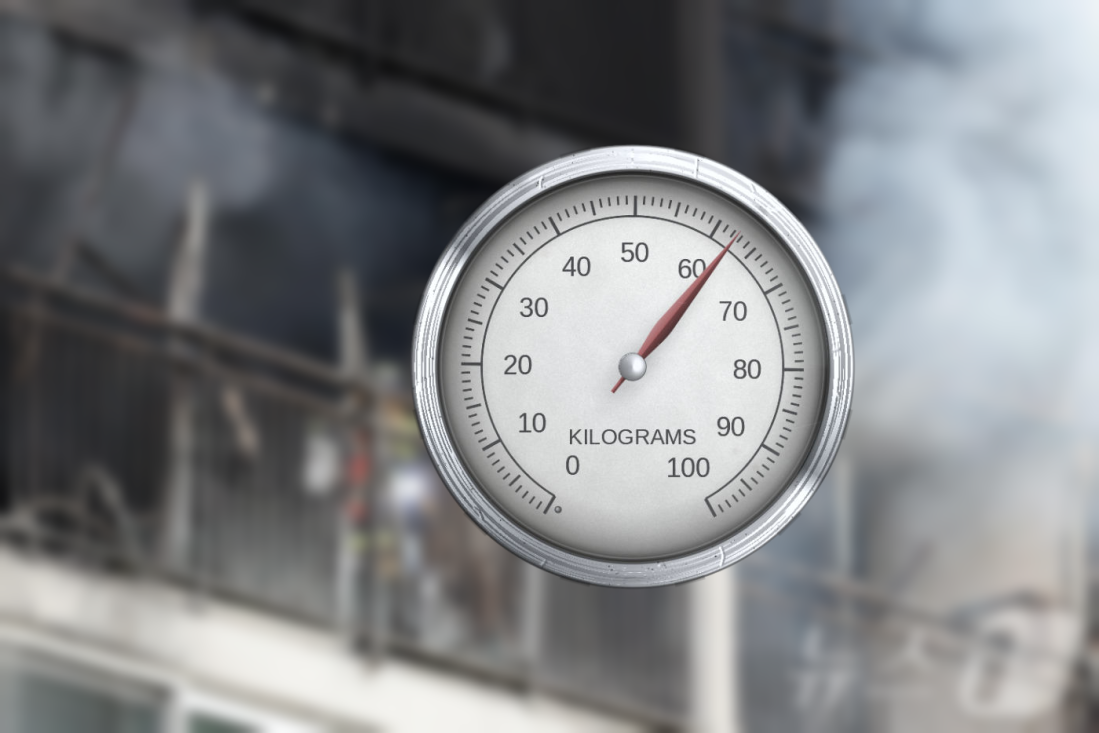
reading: kg 62.5
